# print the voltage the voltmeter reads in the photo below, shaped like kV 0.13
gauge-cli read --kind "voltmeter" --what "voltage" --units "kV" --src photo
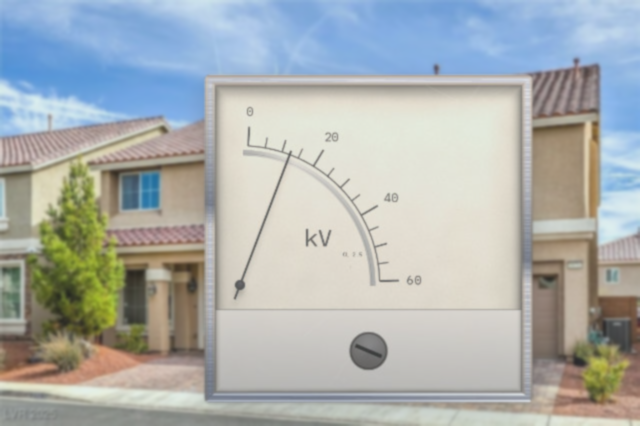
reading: kV 12.5
